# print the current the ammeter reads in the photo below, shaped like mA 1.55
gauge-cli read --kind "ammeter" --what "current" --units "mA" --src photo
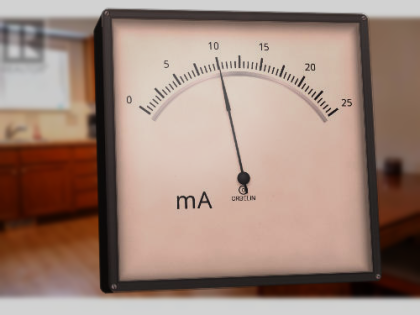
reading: mA 10
